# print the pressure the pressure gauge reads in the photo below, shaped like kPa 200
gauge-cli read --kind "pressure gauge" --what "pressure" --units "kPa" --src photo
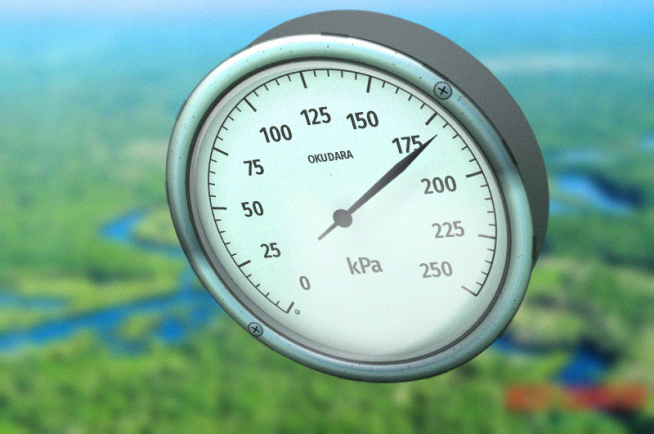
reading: kPa 180
